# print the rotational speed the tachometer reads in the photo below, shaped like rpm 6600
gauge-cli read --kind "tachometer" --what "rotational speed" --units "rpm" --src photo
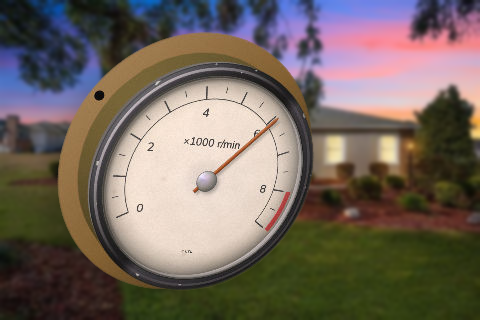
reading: rpm 6000
